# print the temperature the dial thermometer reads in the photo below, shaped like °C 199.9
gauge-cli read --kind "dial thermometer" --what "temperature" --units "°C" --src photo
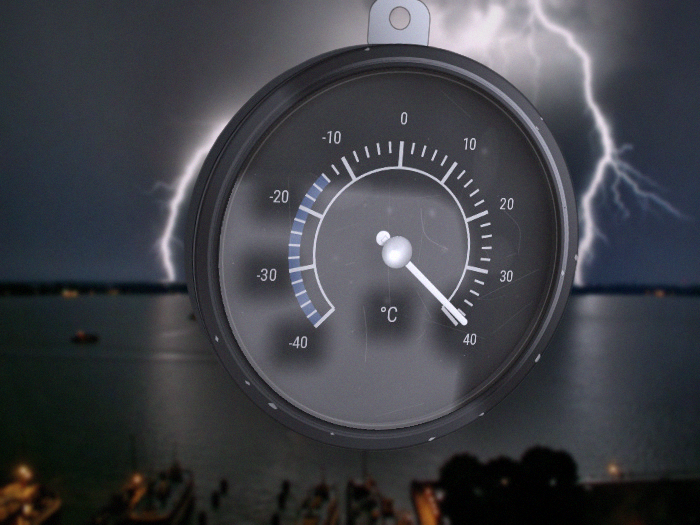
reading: °C 39
